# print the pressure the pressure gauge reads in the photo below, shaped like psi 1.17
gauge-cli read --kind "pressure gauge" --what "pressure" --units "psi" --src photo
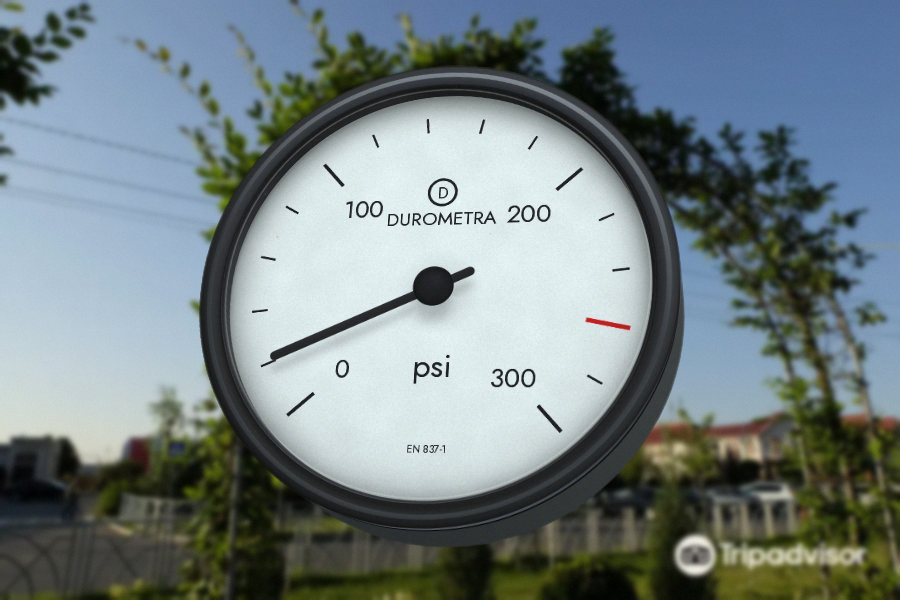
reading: psi 20
